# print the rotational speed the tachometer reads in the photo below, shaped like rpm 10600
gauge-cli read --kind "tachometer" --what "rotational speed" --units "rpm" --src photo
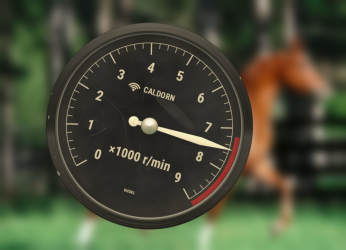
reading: rpm 7500
